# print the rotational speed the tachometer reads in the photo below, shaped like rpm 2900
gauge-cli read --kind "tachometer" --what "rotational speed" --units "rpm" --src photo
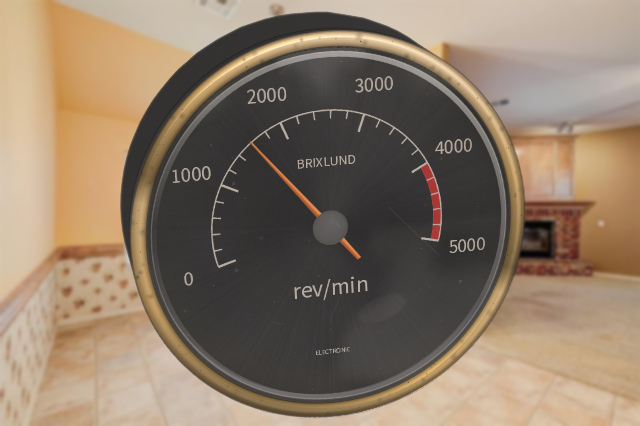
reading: rpm 1600
